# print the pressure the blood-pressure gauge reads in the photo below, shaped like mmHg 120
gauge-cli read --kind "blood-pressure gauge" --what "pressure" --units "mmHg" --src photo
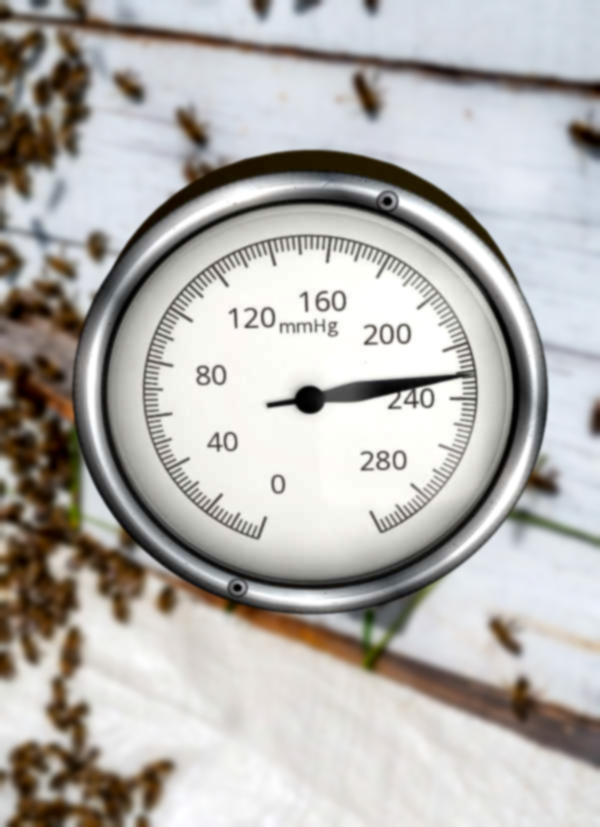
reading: mmHg 230
